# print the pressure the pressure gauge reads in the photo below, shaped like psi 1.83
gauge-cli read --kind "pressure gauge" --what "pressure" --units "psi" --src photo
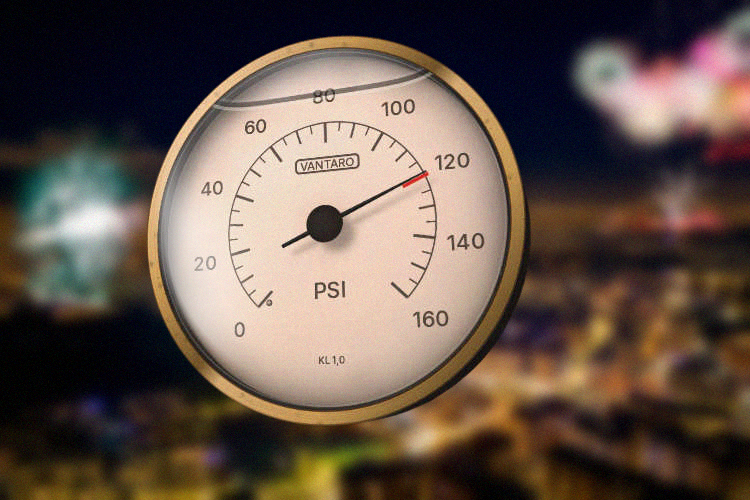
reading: psi 120
